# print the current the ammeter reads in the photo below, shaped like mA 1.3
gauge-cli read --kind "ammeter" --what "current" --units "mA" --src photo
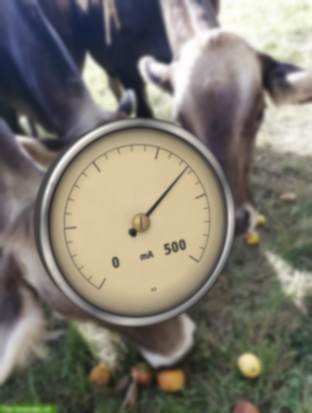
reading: mA 350
